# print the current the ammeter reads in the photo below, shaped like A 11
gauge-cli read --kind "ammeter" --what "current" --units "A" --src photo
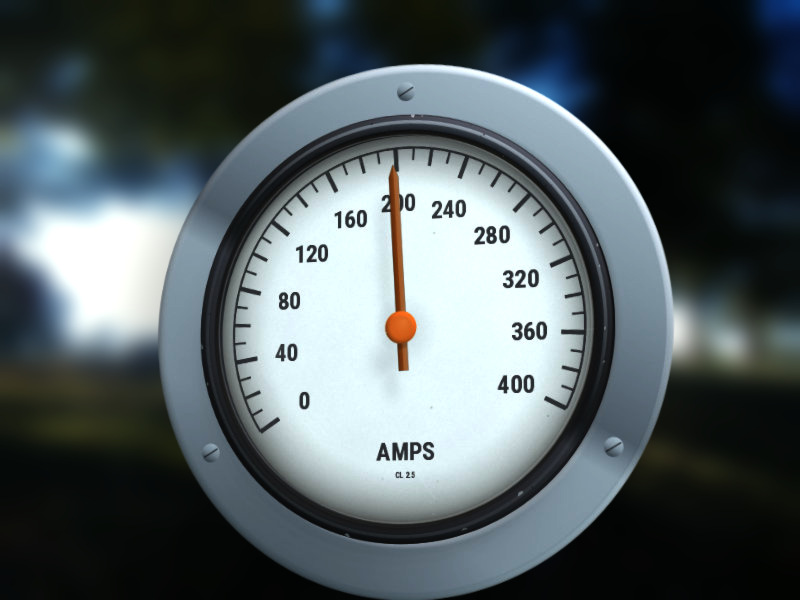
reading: A 200
